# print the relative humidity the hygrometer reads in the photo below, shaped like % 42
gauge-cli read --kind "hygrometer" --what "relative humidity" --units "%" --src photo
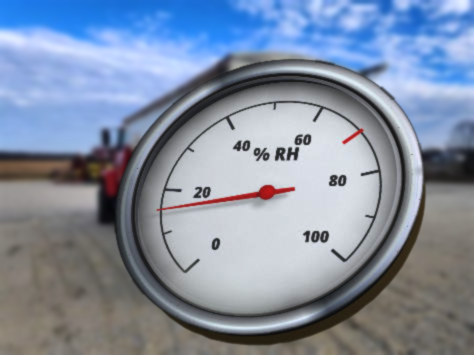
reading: % 15
